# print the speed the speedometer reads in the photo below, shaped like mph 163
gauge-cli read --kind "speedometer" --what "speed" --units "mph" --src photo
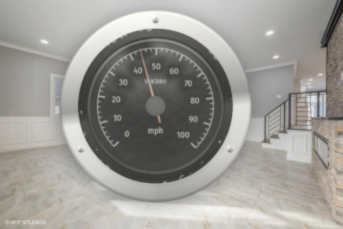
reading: mph 44
